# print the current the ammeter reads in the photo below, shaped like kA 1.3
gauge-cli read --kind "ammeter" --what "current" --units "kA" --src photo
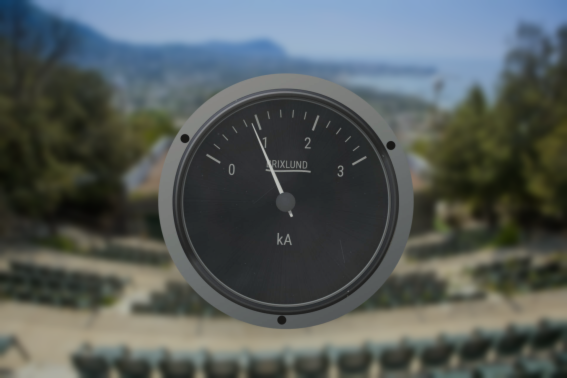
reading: kA 0.9
